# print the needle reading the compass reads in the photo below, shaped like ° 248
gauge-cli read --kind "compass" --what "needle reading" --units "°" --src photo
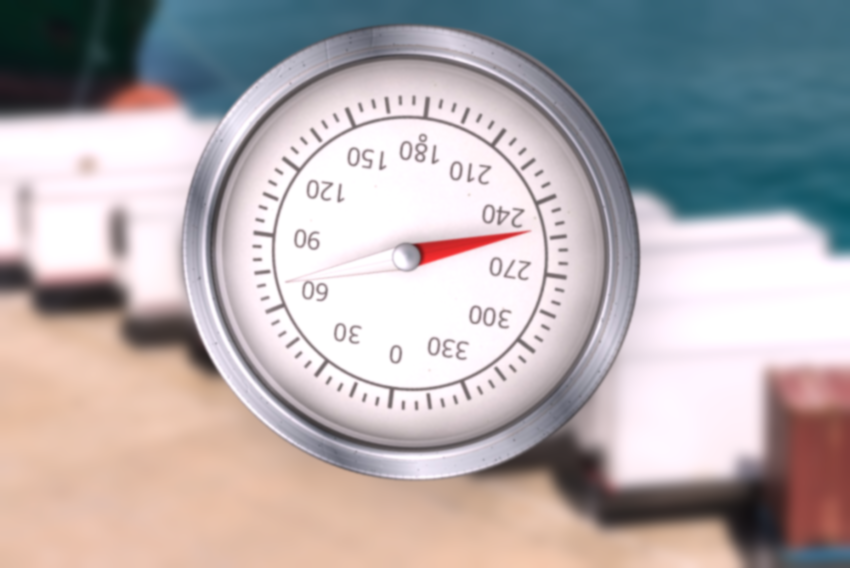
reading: ° 250
